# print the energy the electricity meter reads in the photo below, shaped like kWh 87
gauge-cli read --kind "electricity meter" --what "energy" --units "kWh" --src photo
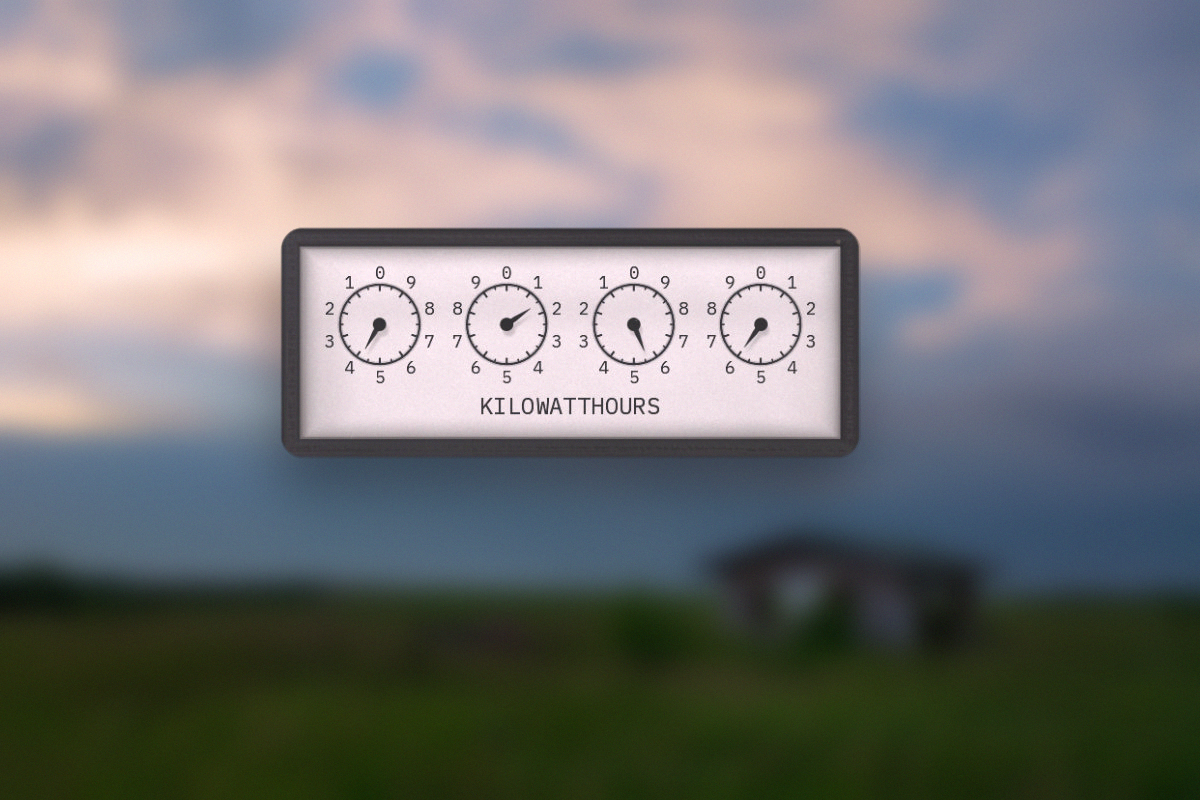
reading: kWh 4156
